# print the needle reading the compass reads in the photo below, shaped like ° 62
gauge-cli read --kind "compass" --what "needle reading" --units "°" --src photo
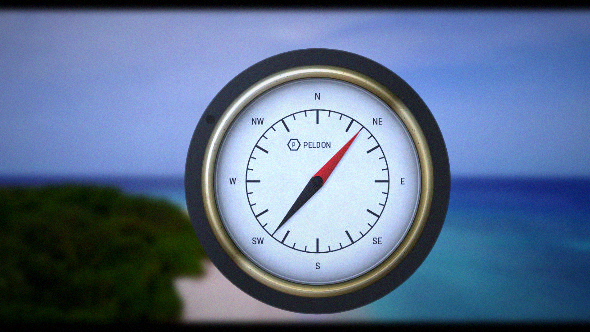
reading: ° 40
